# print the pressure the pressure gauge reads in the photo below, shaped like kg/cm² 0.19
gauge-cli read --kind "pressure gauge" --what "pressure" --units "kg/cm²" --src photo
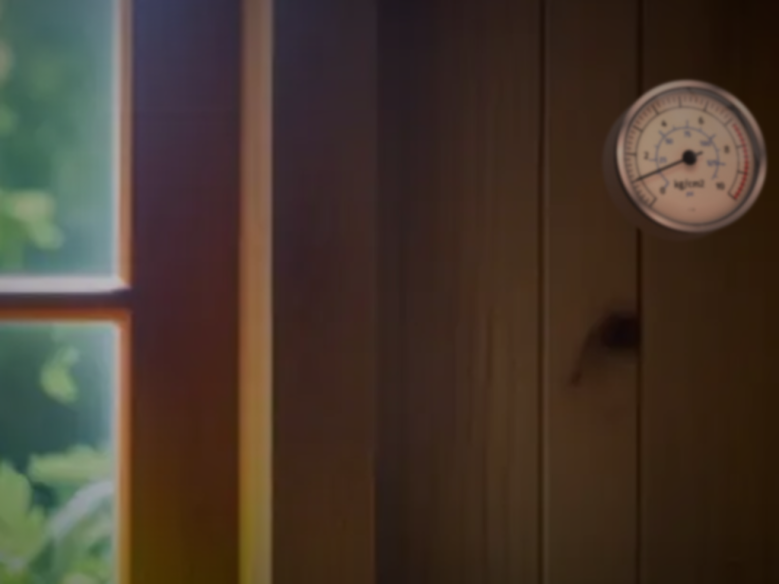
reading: kg/cm² 1
